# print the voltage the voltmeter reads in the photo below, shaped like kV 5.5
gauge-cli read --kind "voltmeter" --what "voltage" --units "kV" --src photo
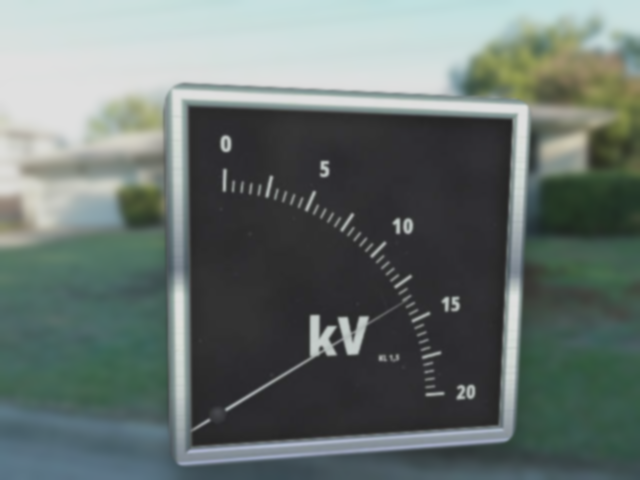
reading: kV 13.5
